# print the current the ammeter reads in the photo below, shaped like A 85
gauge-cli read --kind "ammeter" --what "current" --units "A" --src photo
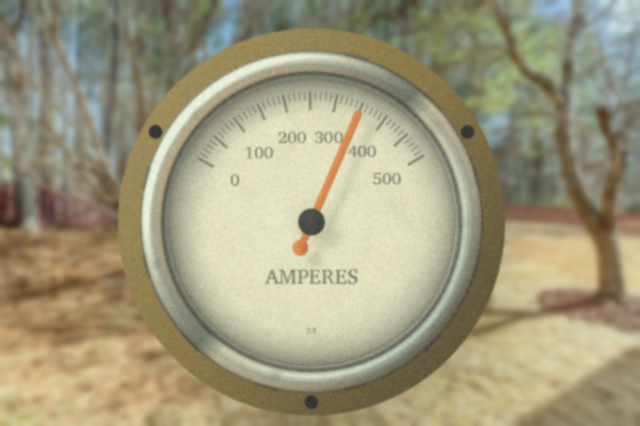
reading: A 350
